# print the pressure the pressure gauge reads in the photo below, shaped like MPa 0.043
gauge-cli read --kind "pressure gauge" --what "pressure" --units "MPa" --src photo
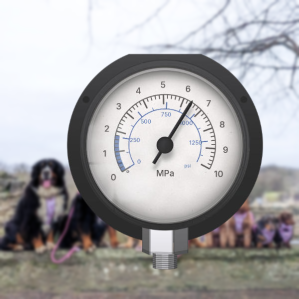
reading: MPa 6.4
